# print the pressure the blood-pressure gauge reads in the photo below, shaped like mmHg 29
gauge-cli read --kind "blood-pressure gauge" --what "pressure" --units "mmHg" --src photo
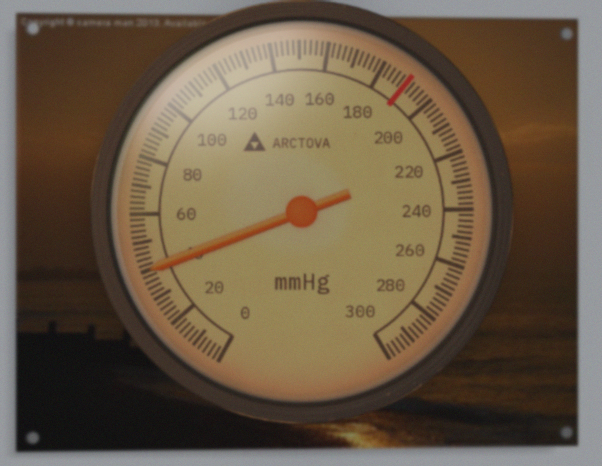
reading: mmHg 40
